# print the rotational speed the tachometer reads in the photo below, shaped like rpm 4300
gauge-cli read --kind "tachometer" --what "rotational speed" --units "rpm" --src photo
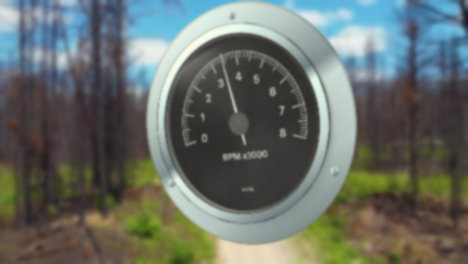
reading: rpm 3500
